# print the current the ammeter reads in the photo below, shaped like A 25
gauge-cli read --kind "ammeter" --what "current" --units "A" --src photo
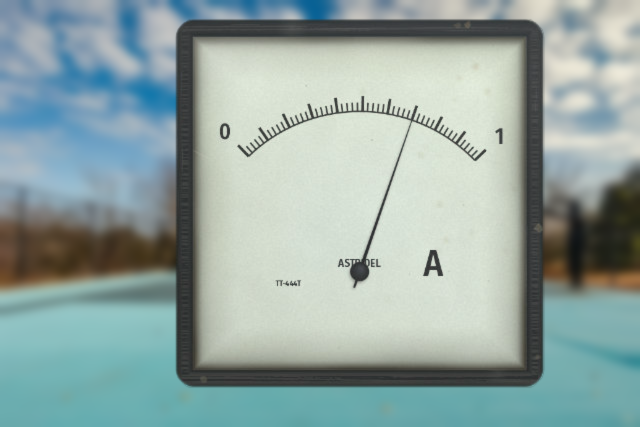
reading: A 0.7
